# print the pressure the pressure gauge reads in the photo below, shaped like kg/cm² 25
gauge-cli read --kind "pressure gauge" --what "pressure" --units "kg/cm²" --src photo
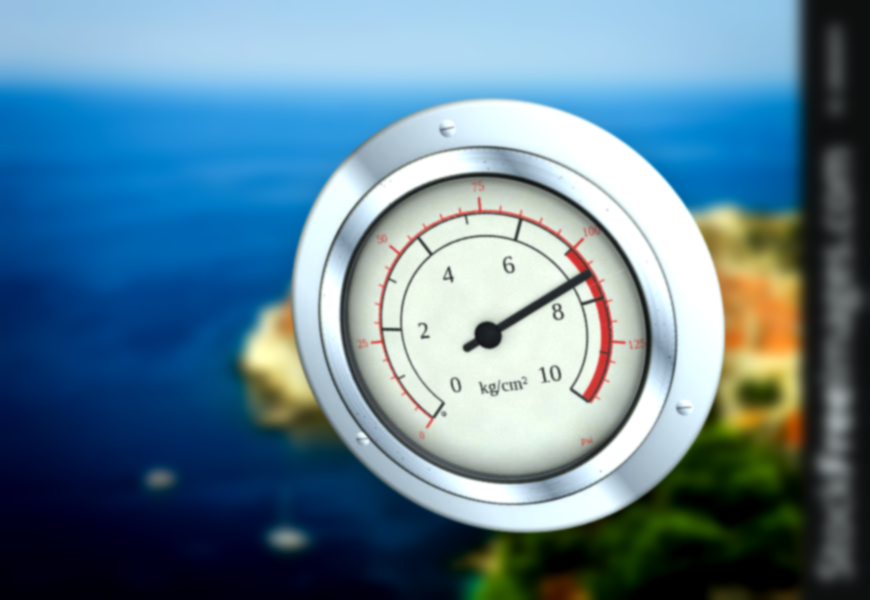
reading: kg/cm² 7.5
